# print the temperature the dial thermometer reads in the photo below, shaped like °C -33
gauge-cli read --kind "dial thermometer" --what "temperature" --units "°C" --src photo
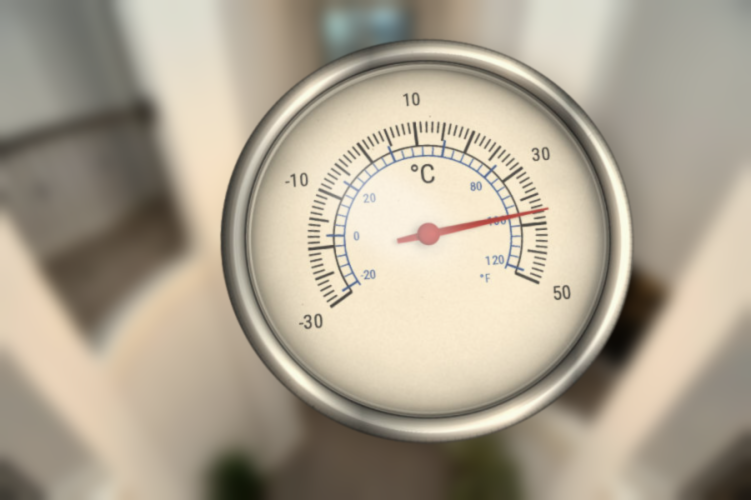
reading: °C 38
